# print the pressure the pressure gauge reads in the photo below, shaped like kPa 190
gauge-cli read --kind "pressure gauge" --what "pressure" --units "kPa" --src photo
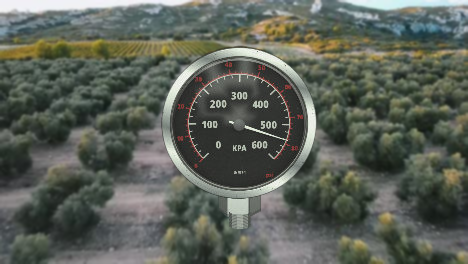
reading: kPa 540
